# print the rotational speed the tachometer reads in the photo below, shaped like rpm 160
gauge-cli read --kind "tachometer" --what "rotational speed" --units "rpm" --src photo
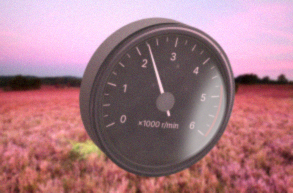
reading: rpm 2250
